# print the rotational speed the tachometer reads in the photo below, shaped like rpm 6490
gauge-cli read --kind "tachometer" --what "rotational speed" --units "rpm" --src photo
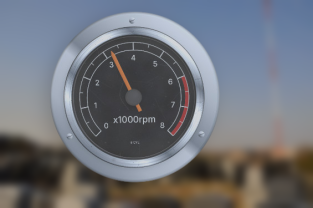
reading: rpm 3250
